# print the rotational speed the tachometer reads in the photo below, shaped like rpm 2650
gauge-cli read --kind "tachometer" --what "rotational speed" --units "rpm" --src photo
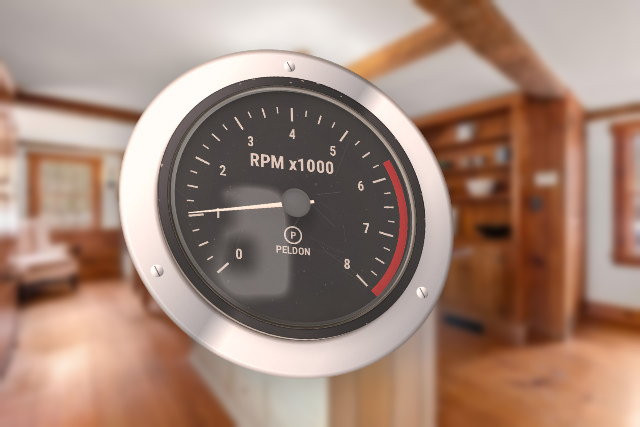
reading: rpm 1000
